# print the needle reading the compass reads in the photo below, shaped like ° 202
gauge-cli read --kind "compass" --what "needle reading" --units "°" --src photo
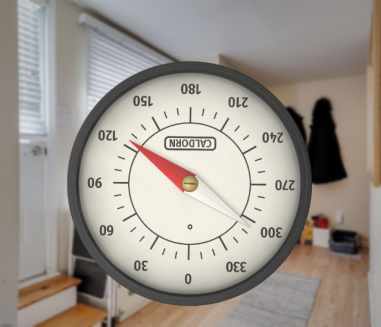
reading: ° 125
